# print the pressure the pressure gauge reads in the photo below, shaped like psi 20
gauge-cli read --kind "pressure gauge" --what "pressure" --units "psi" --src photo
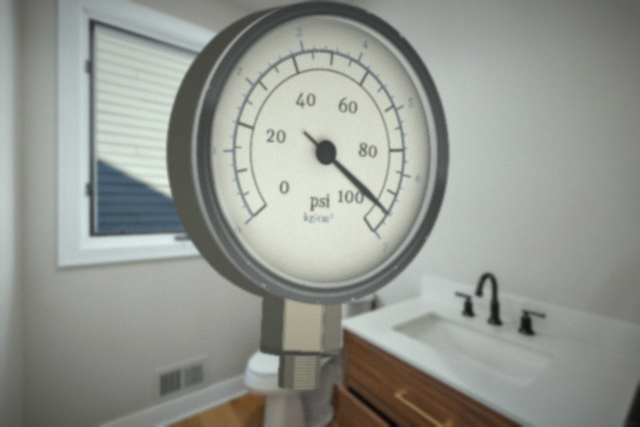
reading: psi 95
